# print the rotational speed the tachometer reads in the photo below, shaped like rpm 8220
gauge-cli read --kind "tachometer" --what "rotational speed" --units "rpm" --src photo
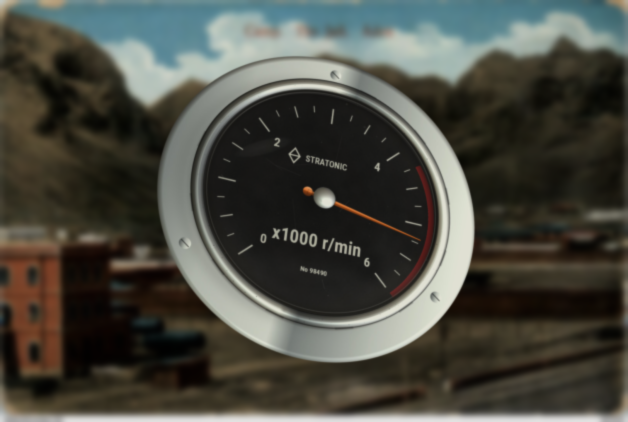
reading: rpm 5250
